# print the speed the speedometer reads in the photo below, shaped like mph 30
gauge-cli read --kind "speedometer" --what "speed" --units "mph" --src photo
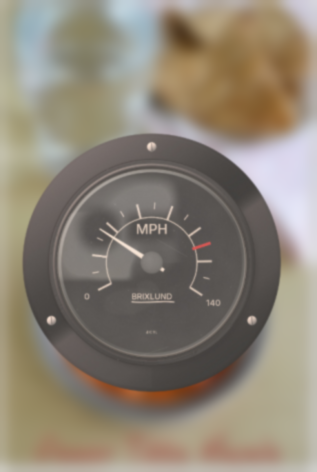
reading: mph 35
